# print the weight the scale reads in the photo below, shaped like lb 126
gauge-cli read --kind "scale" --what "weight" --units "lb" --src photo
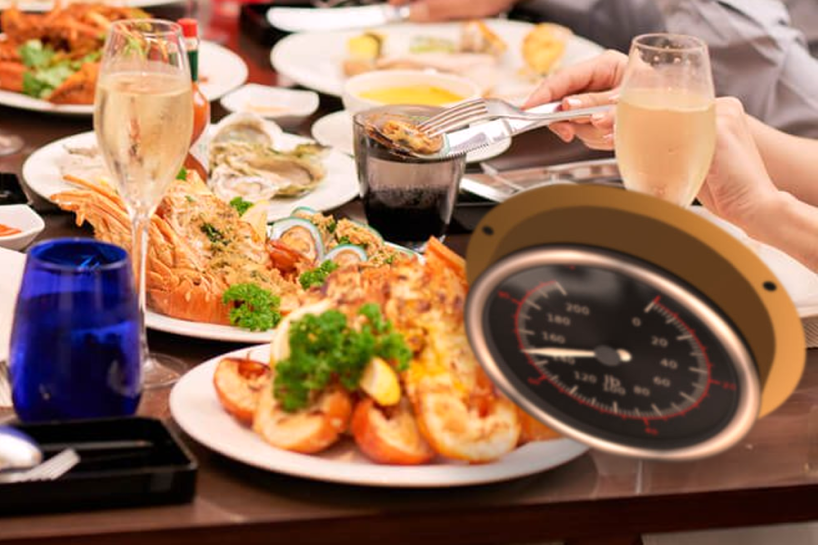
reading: lb 150
